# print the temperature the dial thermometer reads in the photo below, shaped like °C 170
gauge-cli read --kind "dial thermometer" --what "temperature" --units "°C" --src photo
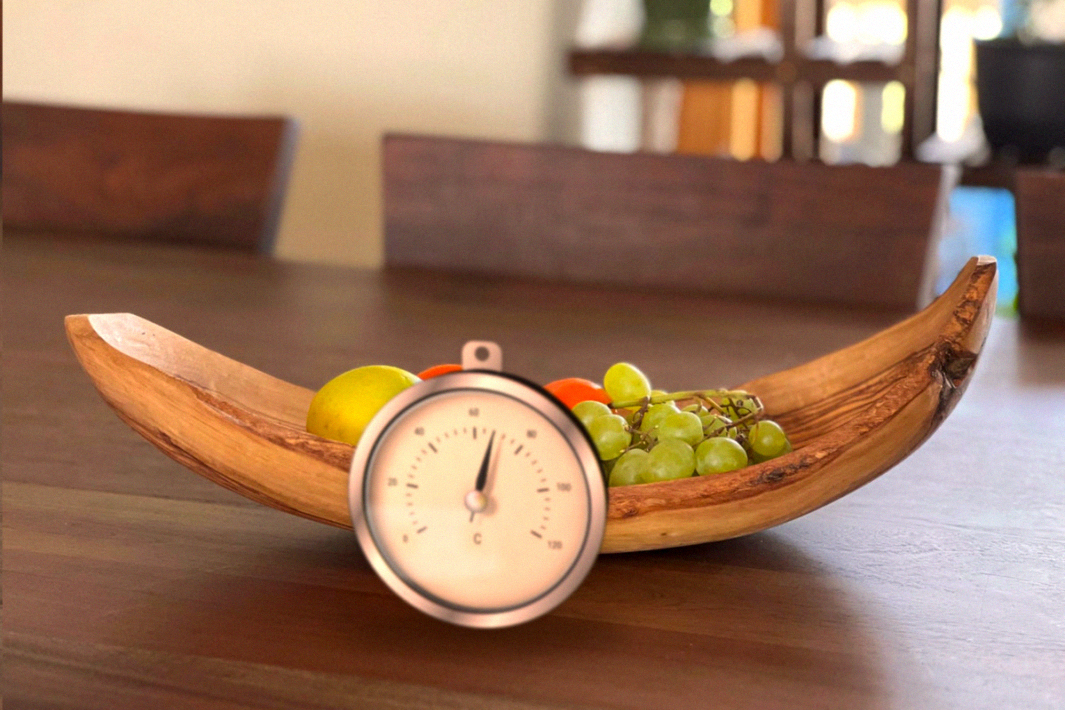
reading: °C 68
